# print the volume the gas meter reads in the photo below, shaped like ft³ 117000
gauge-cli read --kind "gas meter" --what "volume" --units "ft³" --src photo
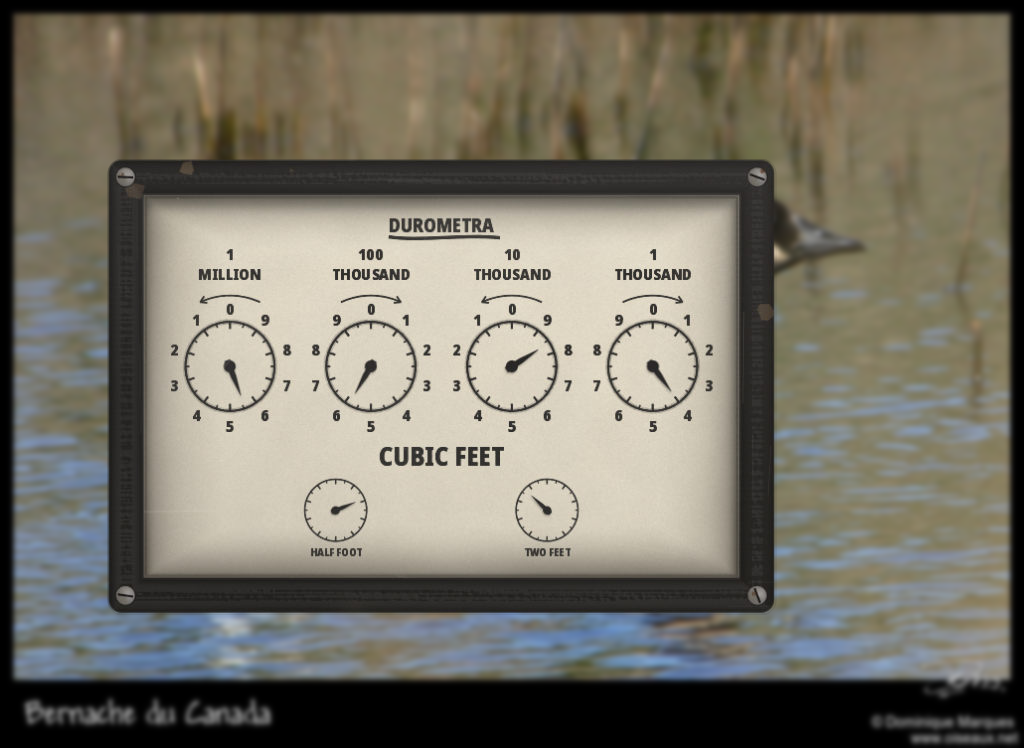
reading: ft³ 558400
